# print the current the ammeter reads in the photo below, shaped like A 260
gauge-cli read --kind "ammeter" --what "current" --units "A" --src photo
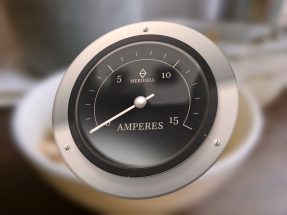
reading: A 0
